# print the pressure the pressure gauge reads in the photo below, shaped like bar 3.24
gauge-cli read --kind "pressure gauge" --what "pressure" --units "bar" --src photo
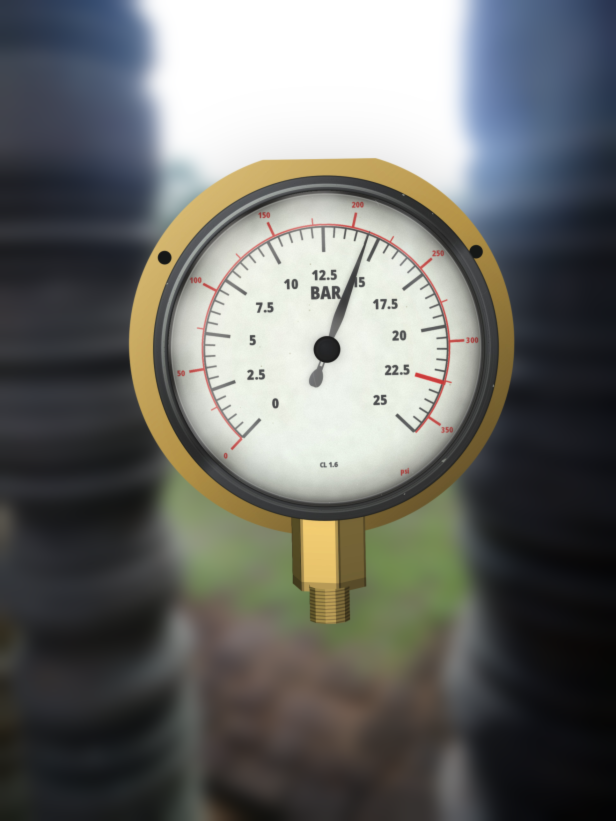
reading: bar 14.5
